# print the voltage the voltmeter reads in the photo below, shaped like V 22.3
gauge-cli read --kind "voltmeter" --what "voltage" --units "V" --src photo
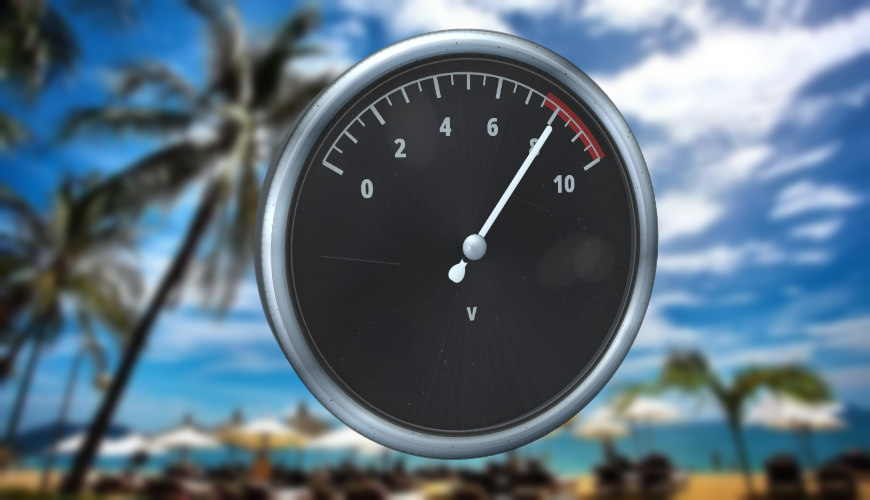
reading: V 8
